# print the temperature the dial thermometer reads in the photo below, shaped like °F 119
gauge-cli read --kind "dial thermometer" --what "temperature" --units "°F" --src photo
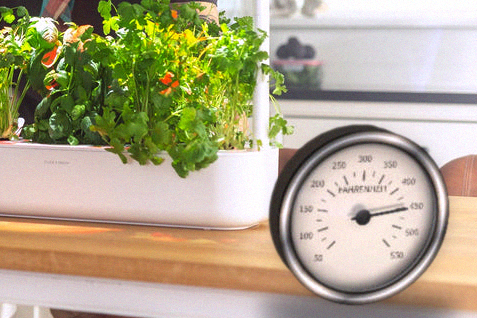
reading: °F 450
